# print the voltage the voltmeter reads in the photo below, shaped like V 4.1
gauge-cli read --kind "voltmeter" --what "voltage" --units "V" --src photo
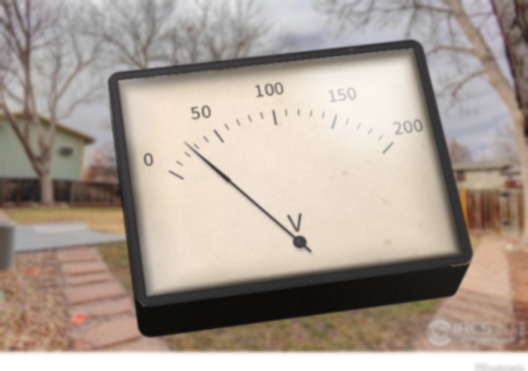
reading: V 25
